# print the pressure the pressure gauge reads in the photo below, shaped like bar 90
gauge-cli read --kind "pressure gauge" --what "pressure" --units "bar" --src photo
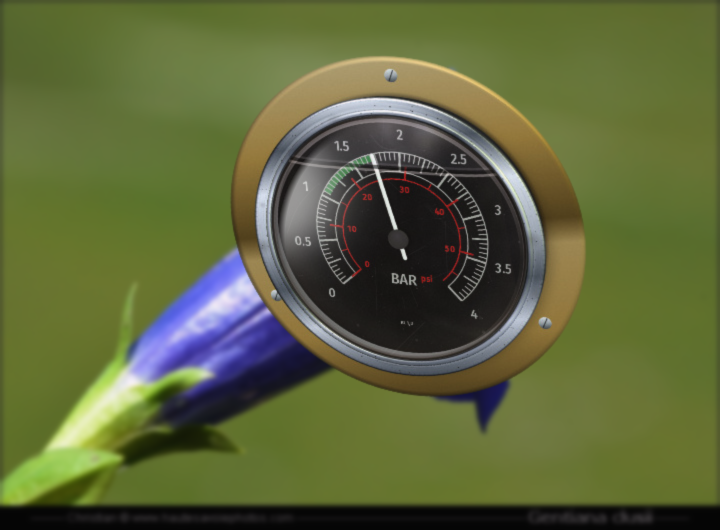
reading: bar 1.75
